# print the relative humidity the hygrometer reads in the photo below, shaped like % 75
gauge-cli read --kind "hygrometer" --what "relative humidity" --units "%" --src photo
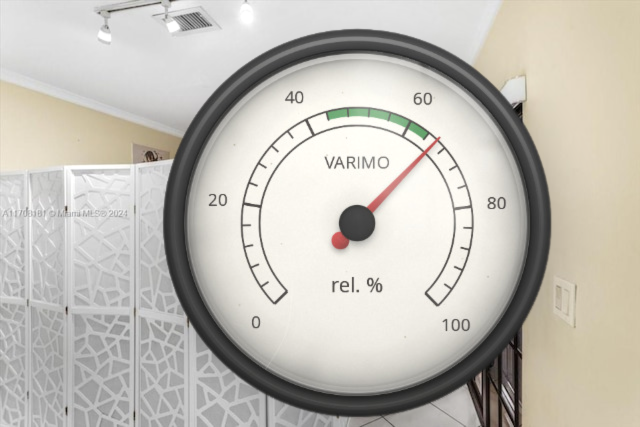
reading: % 66
